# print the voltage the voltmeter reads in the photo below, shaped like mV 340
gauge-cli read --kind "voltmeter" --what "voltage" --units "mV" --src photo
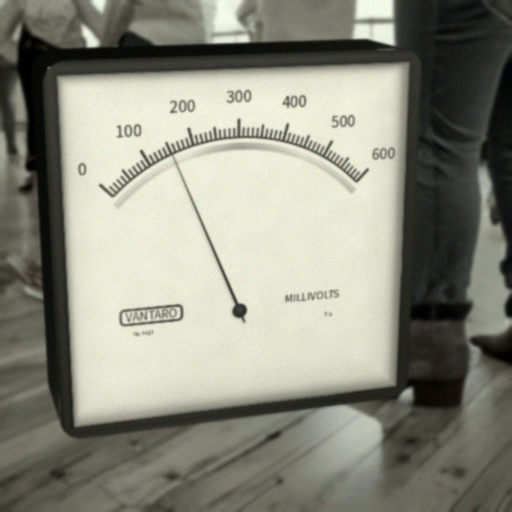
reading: mV 150
